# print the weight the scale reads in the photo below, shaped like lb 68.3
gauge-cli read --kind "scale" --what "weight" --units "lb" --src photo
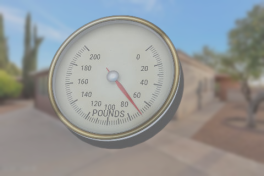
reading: lb 70
